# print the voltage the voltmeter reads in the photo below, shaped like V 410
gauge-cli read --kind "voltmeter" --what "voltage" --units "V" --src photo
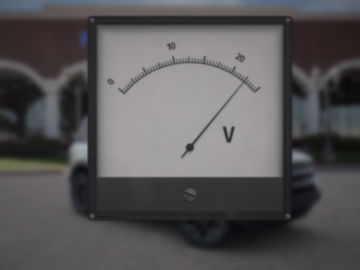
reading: V 22.5
